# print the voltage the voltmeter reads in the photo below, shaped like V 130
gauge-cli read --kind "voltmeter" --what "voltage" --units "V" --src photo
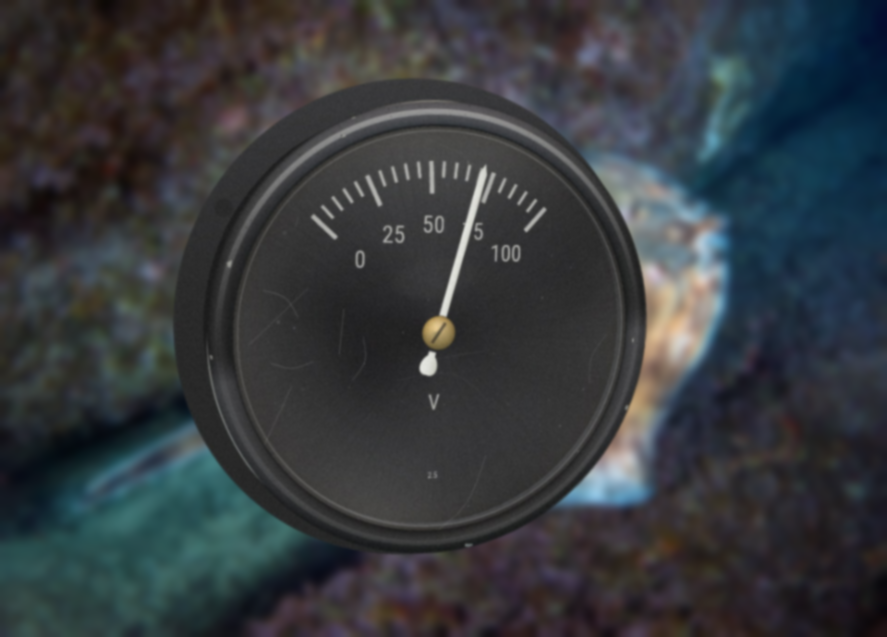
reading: V 70
